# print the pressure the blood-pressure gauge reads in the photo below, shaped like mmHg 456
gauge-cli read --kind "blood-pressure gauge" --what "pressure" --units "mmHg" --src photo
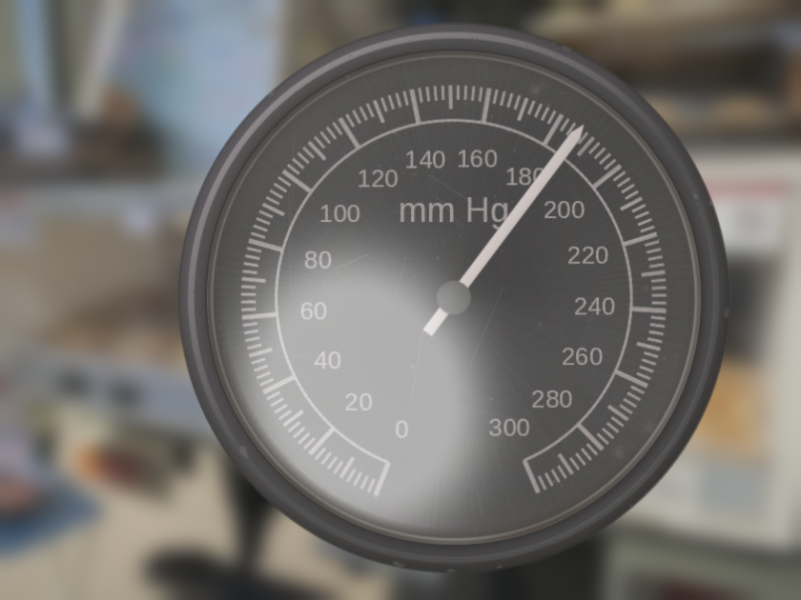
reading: mmHg 186
